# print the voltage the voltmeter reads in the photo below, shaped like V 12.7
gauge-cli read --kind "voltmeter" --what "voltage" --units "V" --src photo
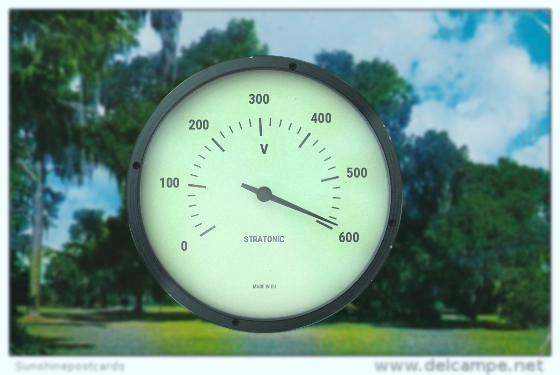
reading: V 590
